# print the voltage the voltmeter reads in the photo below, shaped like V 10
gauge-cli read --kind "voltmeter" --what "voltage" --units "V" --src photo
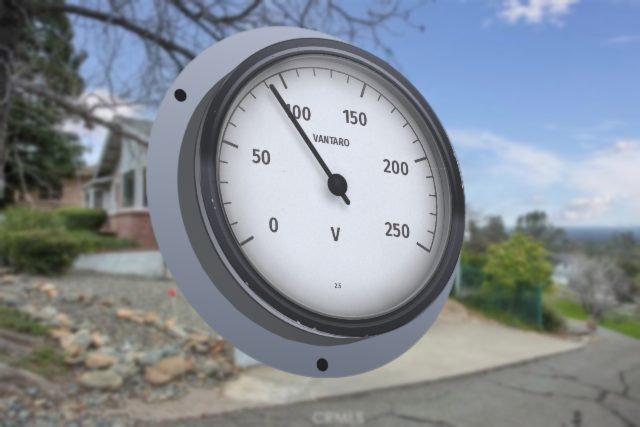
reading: V 90
